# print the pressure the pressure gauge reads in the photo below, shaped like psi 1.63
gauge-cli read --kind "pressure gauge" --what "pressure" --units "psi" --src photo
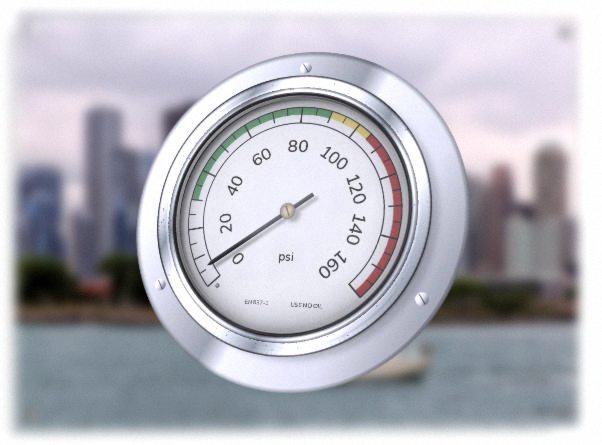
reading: psi 5
